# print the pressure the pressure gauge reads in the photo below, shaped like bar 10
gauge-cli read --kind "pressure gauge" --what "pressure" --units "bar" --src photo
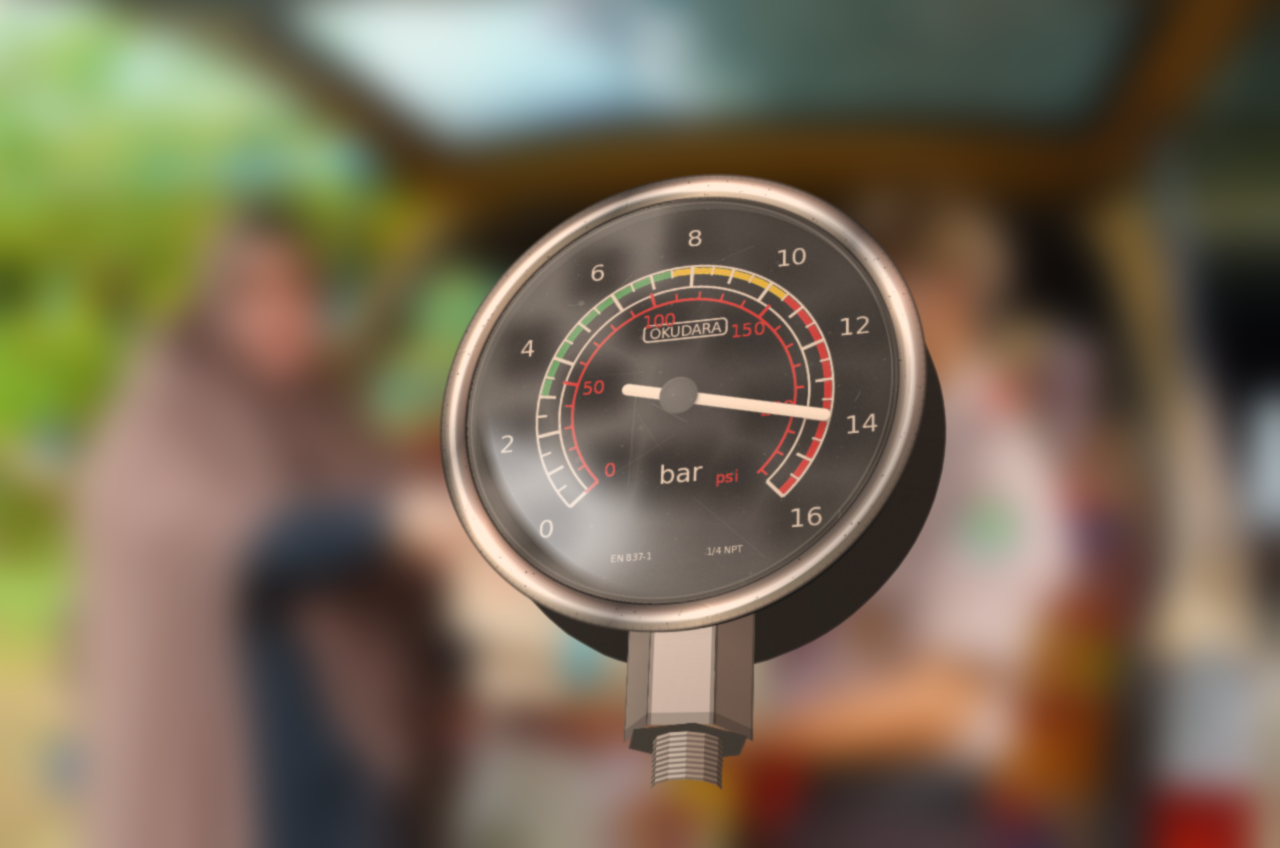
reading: bar 14
